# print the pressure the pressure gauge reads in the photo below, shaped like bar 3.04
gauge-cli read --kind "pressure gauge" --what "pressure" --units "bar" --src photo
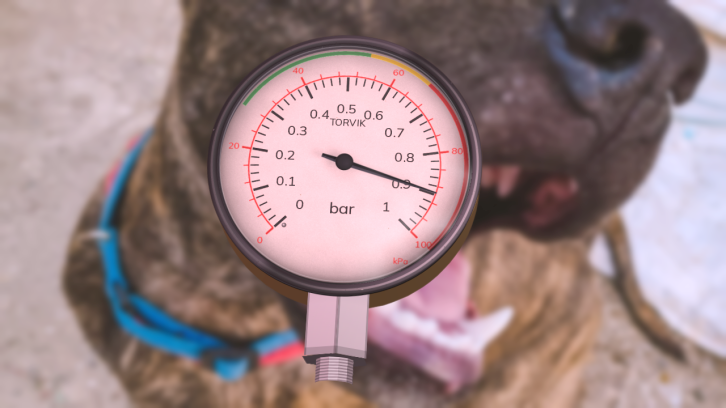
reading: bar 0.9
